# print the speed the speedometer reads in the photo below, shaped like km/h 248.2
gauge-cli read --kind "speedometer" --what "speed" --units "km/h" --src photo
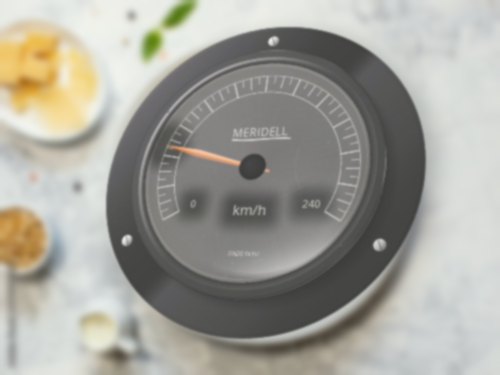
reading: km/h 45
